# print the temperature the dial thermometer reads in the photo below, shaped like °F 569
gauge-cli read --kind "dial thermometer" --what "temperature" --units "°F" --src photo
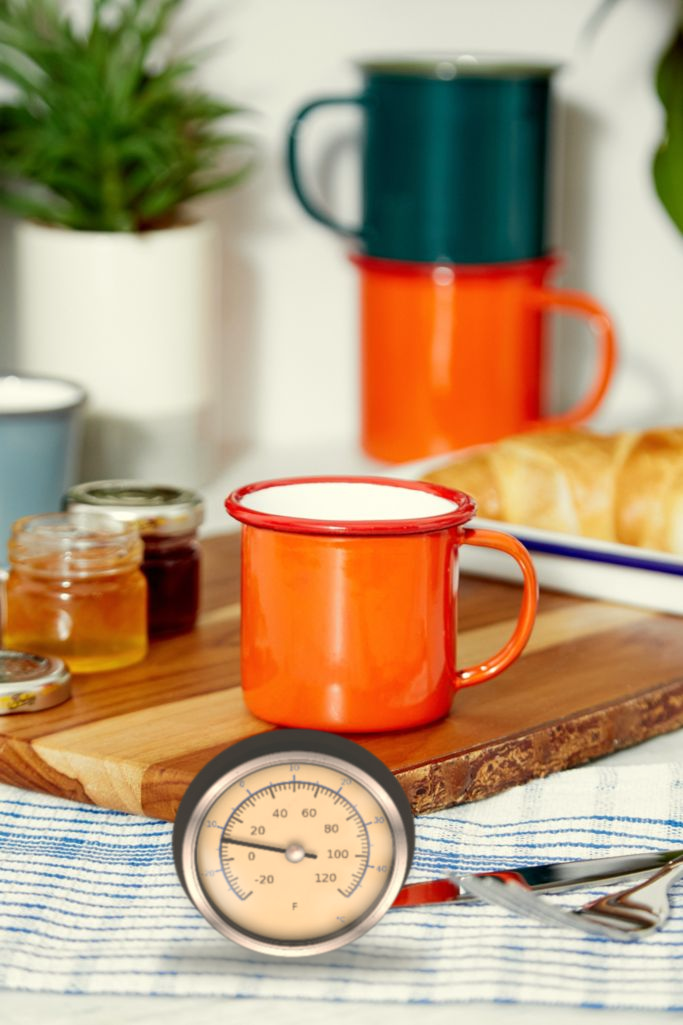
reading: °F 10
